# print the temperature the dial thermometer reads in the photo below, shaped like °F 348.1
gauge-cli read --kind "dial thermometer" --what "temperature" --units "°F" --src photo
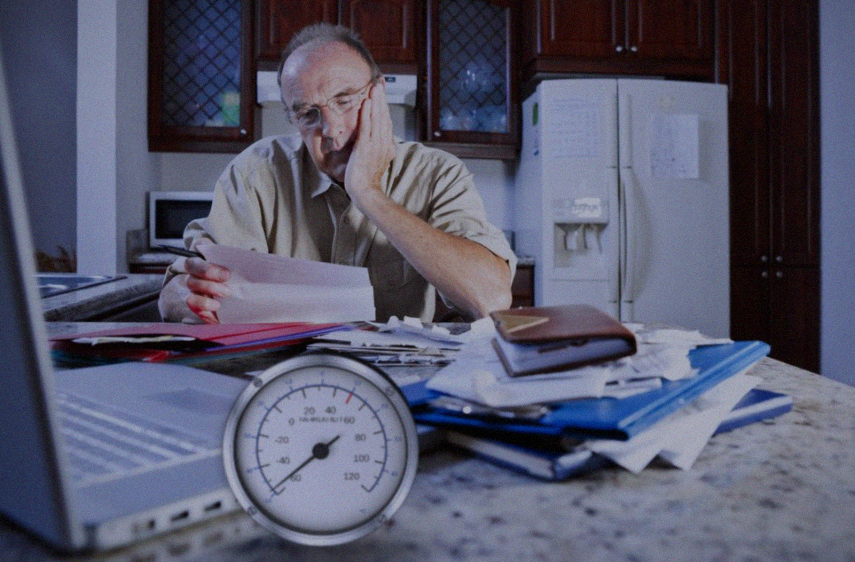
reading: °F -55
